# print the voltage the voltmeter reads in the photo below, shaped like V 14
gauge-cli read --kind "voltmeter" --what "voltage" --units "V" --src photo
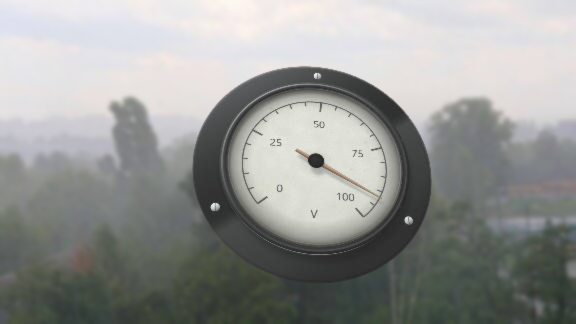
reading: V 92.5
